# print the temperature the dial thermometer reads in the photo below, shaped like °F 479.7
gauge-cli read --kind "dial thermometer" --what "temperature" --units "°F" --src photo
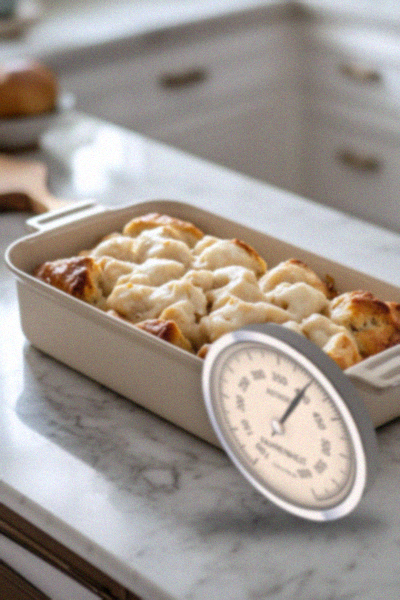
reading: °F 400
